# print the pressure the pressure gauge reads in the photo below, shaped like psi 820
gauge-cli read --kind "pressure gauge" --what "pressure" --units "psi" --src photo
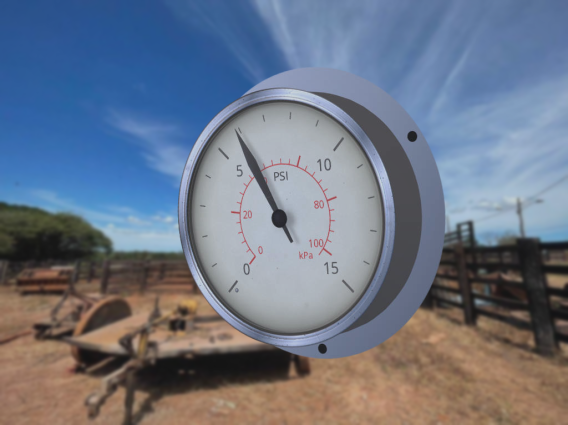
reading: psi 6
